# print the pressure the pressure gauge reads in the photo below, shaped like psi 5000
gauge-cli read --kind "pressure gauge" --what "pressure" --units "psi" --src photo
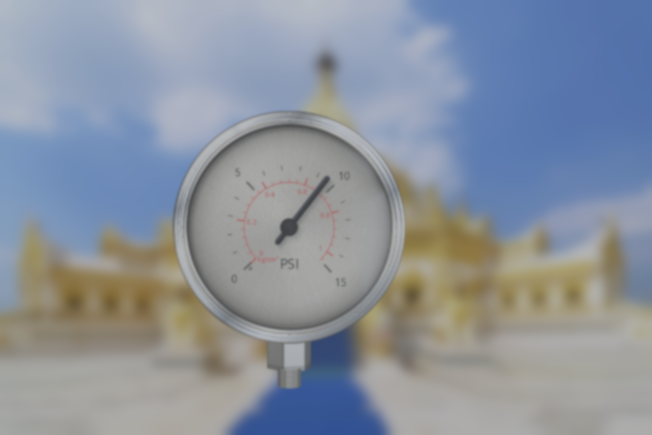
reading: psi 9.5
